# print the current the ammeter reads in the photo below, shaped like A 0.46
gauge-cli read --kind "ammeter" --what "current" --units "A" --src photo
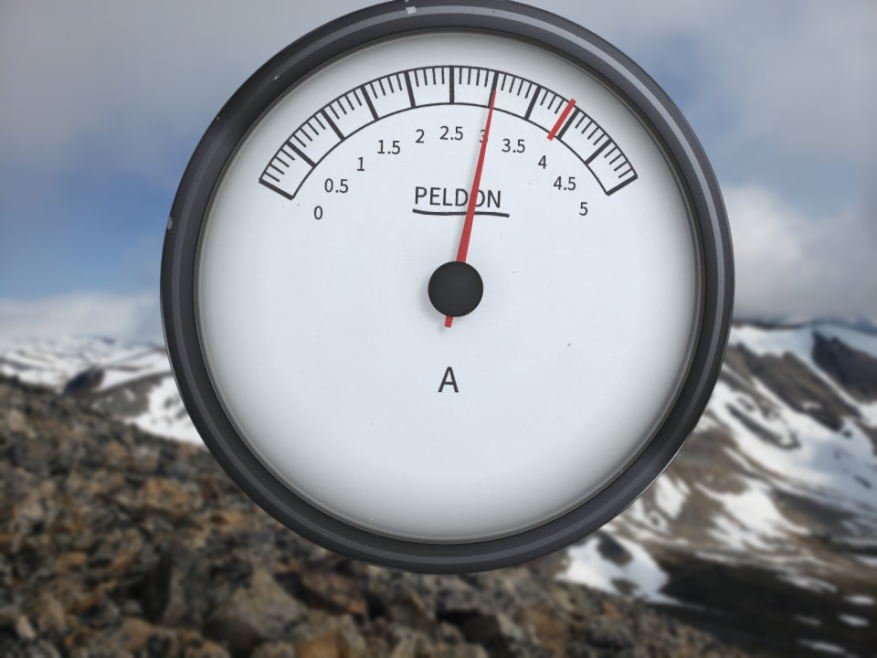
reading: A 3
